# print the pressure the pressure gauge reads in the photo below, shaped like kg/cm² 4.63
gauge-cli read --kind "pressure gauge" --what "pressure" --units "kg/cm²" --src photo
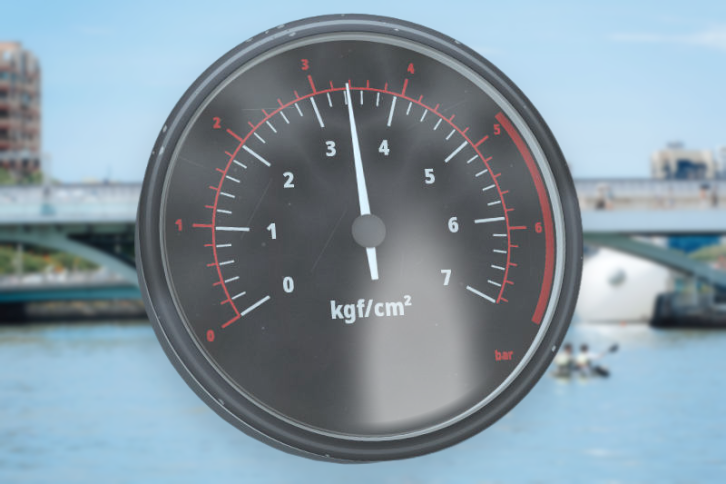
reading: kg/cm² 3.4
